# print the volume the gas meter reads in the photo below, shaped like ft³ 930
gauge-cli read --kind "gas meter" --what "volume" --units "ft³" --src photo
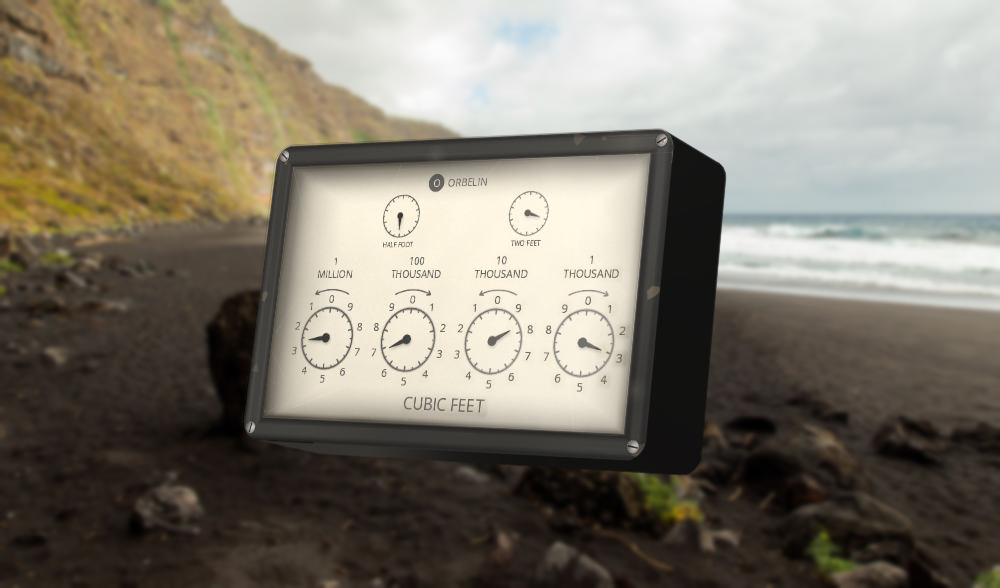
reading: ft³ 268300
